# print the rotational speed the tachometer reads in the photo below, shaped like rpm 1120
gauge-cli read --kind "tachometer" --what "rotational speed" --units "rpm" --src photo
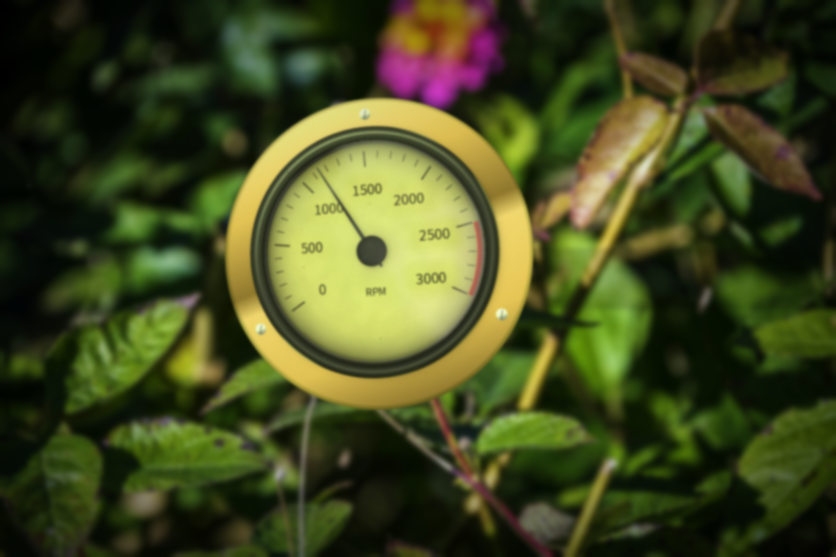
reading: rpm 1150
